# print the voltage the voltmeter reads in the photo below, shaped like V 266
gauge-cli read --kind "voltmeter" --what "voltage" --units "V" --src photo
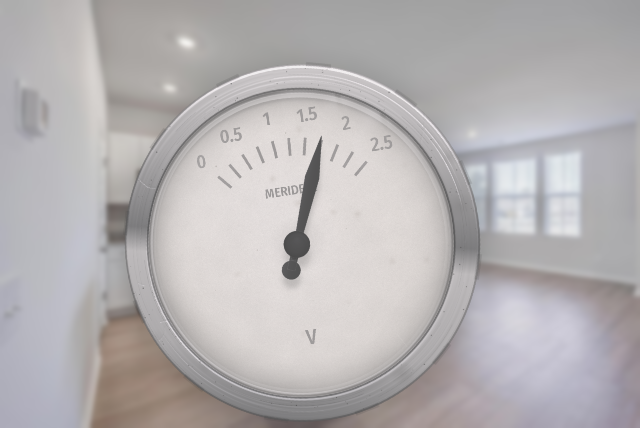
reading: V 1.75
